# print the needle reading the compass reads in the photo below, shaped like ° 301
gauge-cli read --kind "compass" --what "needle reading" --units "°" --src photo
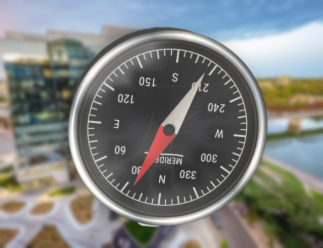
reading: ° 25
